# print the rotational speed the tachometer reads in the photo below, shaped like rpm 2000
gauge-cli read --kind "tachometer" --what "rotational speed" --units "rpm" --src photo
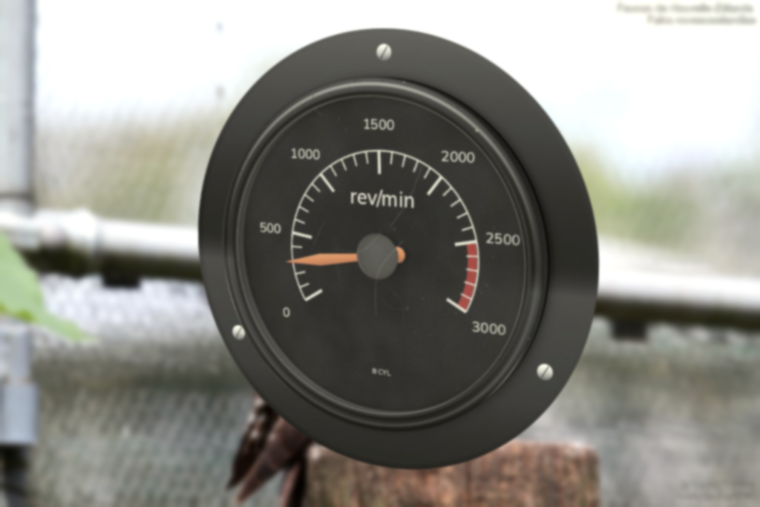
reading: rpm 300
